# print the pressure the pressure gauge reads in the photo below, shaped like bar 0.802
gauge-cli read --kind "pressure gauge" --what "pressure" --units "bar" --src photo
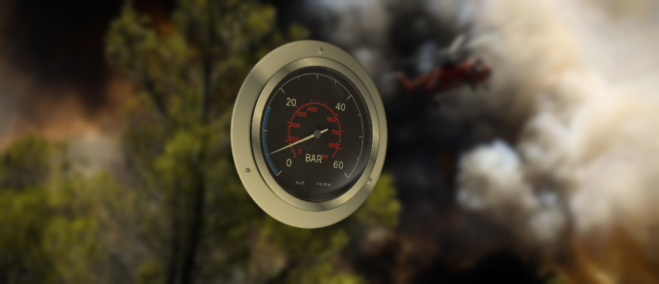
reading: bar 5
